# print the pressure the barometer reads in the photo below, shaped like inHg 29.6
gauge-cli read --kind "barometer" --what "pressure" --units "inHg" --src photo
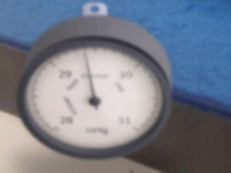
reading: inHg 29.4
